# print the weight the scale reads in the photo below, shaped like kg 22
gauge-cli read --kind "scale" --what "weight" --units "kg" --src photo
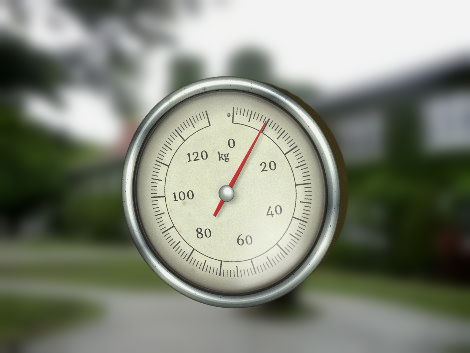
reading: kg 10
